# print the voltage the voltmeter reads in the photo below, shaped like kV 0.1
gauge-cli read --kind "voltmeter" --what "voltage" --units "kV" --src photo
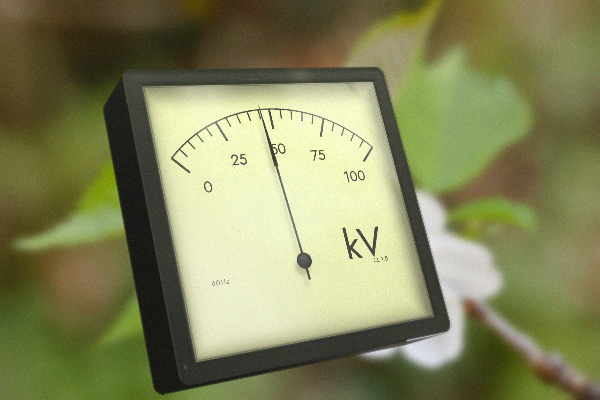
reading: kV 45
